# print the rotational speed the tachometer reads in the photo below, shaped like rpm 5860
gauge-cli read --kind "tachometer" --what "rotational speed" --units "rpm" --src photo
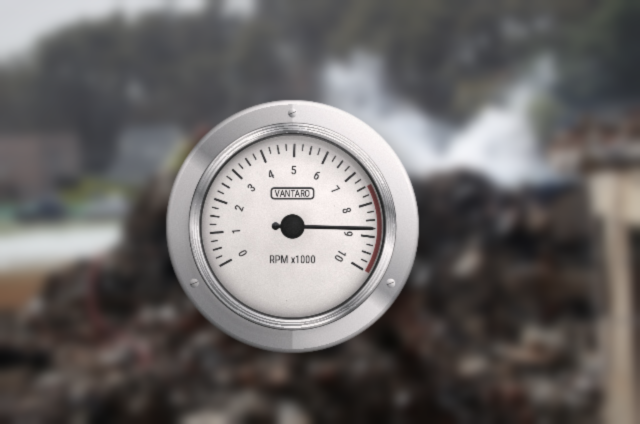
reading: rpm 8750
